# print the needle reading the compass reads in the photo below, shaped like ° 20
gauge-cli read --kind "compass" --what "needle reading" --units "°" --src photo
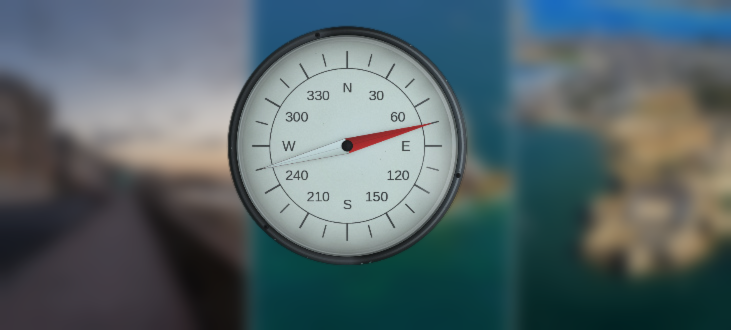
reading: ° 75
